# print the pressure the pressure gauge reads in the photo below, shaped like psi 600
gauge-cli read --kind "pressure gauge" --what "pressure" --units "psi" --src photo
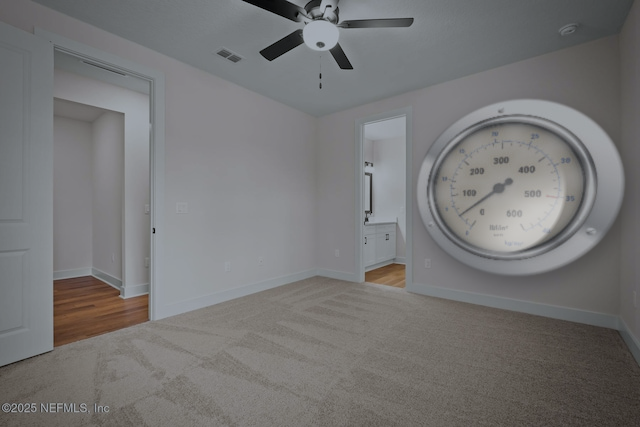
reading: psi 40
